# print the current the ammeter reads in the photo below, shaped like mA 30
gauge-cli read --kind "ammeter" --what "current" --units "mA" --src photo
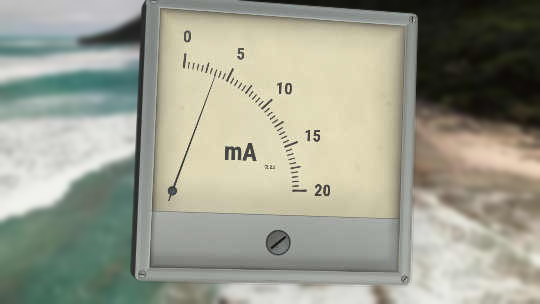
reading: mA 3.5
